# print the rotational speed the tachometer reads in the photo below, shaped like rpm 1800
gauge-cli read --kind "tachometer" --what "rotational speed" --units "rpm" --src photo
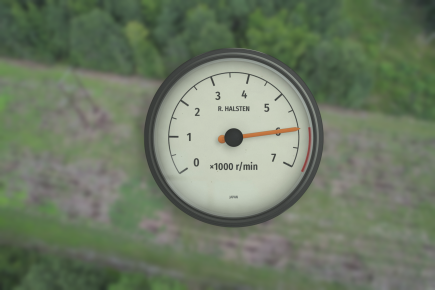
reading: rpm 6000
